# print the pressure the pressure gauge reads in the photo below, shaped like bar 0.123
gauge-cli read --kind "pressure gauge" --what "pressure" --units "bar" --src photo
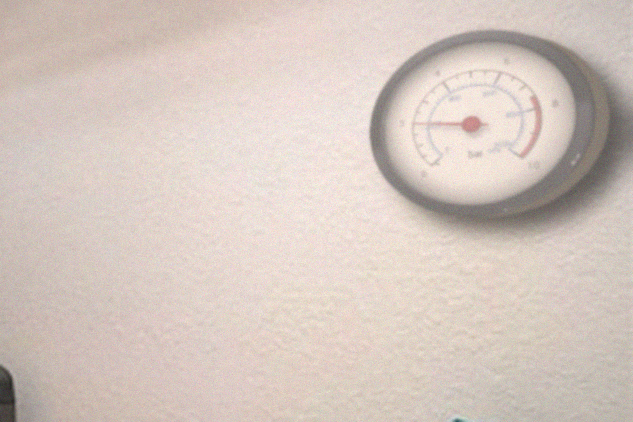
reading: bar 2
